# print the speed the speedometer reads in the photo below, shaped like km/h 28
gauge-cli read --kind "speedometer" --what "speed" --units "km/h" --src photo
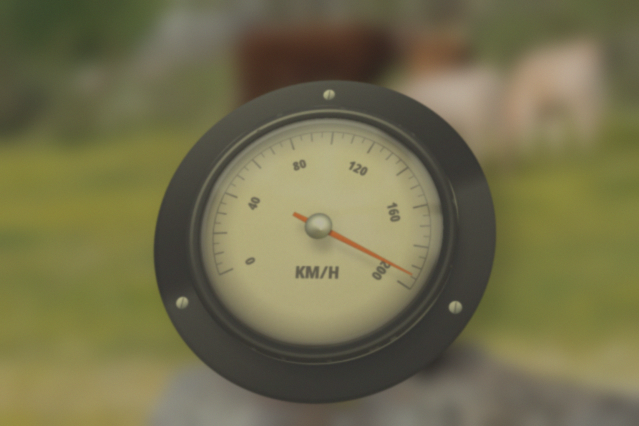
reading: km/h 195
